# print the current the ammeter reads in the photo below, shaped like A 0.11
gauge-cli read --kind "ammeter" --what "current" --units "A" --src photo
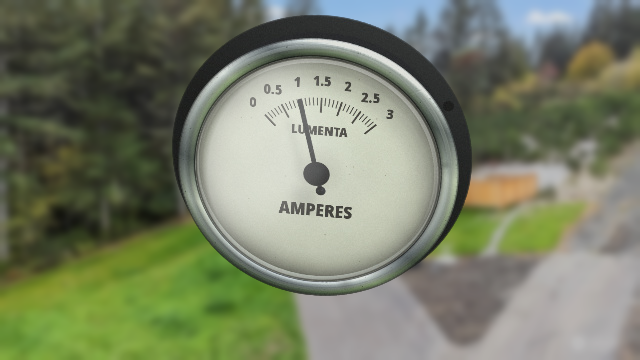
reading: A 1
